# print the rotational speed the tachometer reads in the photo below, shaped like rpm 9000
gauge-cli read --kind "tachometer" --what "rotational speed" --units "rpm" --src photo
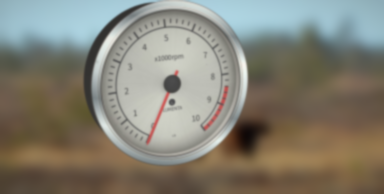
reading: rpm 0
